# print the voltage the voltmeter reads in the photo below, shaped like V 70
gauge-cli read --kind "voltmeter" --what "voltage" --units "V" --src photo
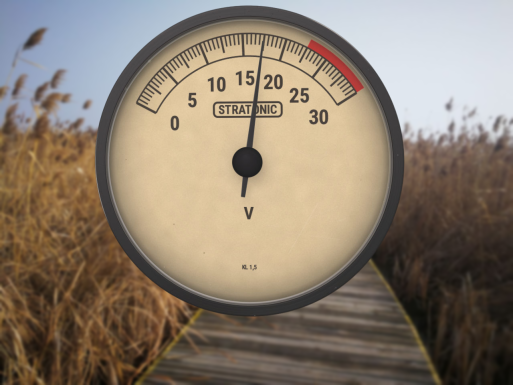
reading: V 17.5
